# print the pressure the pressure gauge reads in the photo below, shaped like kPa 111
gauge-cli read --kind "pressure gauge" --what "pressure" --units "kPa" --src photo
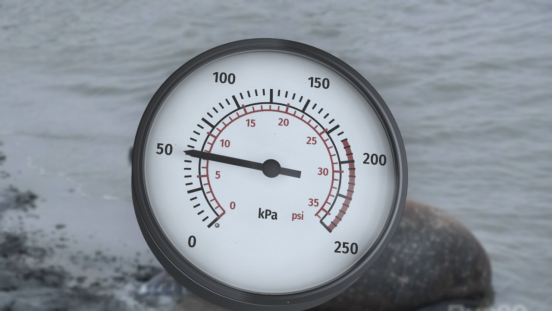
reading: kPa 50
